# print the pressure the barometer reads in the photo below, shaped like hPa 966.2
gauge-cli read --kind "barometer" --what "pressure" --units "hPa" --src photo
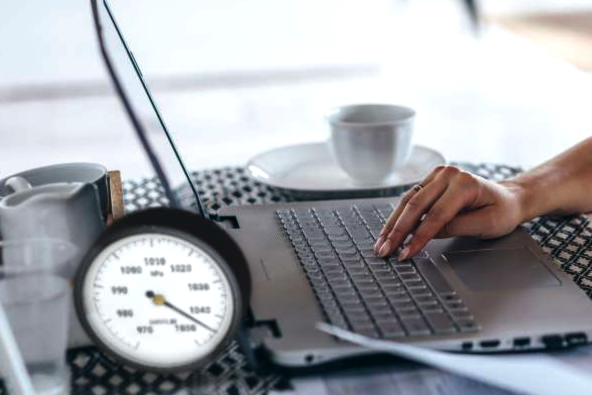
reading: hPa 1044
